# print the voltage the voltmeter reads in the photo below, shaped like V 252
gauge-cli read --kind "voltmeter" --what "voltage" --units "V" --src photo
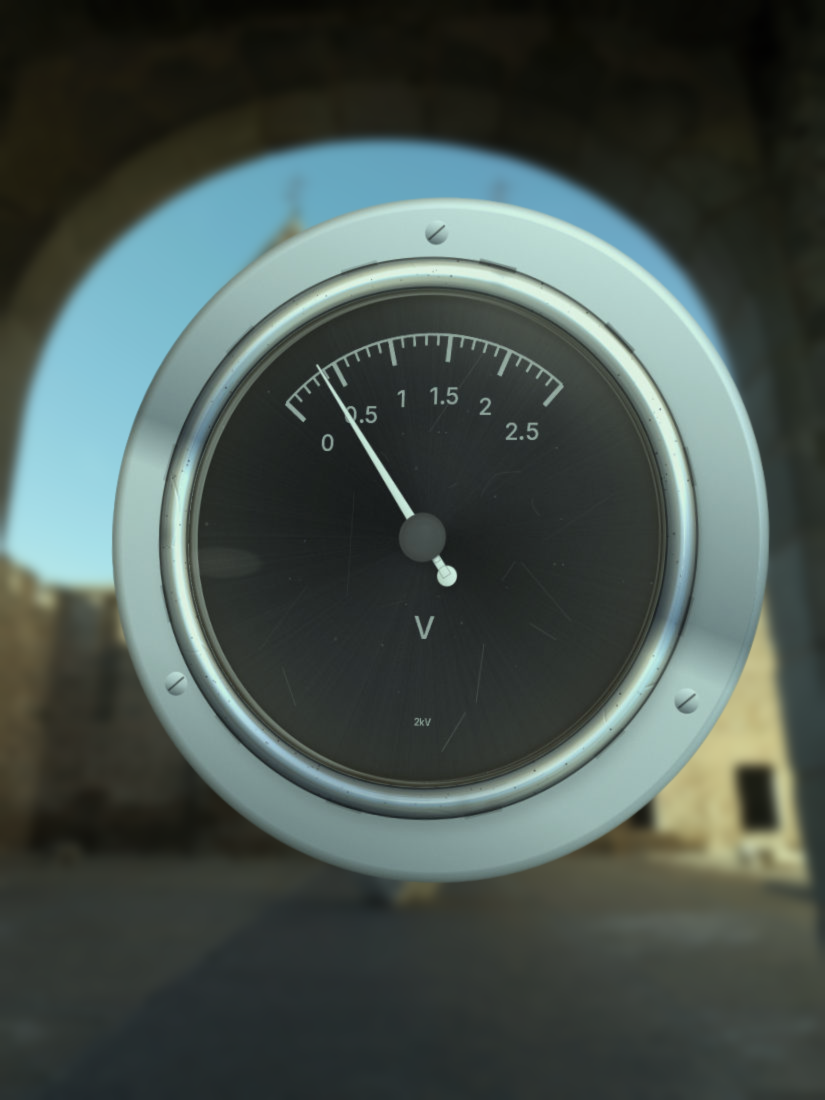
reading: V 0.4
